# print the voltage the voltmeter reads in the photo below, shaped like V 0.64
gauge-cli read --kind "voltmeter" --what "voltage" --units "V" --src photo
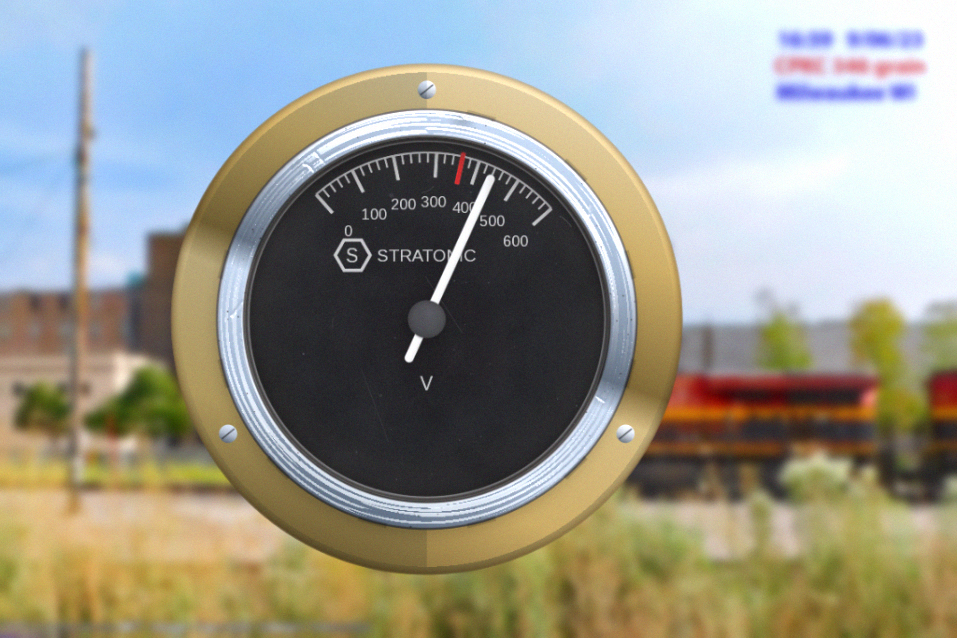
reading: V 440
